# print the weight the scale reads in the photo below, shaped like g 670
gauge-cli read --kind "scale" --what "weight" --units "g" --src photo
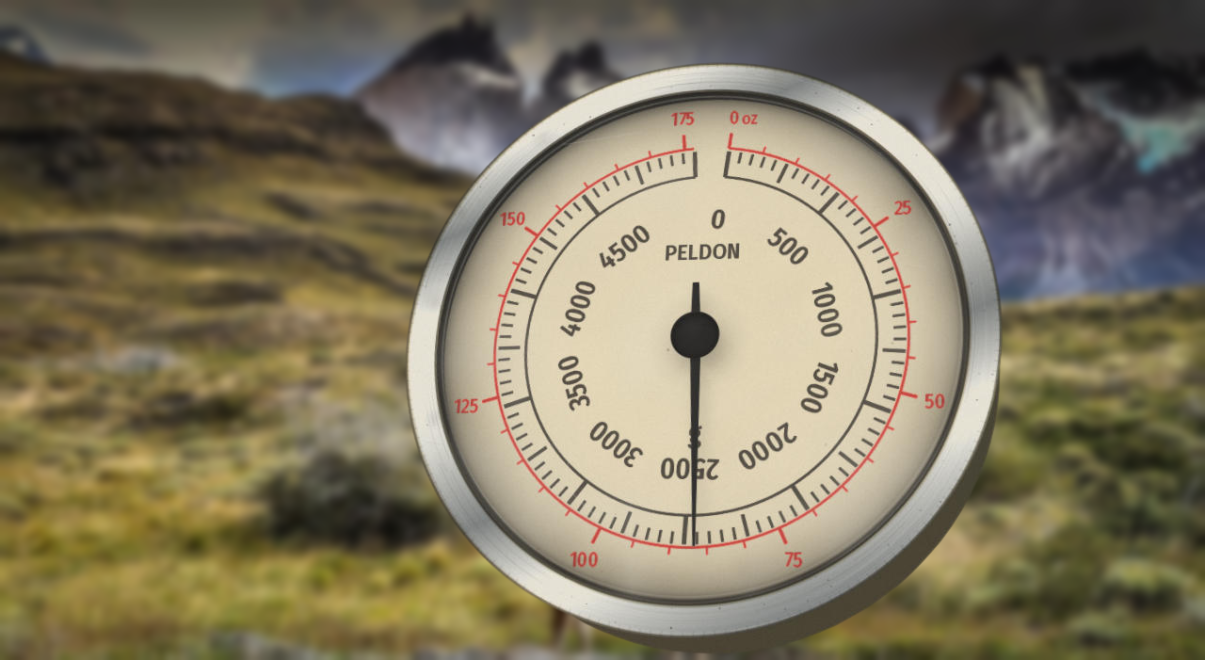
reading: g 2450
